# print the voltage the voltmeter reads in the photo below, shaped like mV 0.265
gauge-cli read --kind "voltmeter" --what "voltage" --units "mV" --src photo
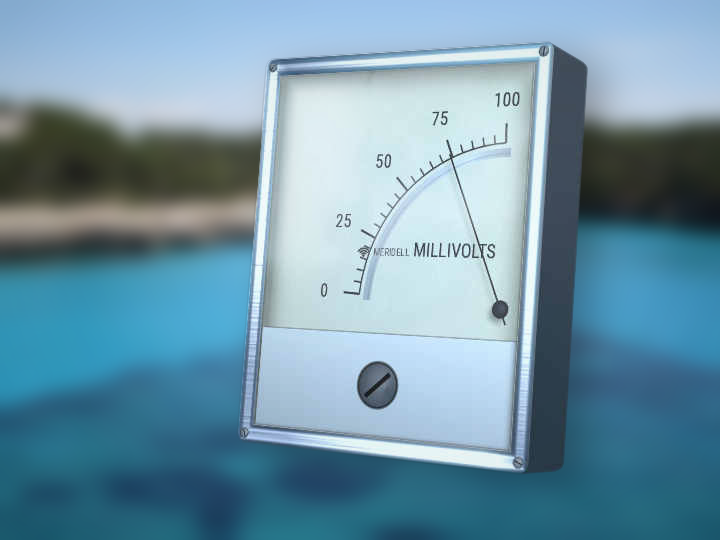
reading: mV 75
